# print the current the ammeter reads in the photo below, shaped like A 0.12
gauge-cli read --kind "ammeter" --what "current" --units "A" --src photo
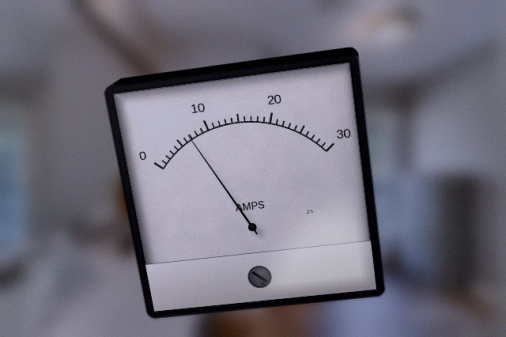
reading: A 7
